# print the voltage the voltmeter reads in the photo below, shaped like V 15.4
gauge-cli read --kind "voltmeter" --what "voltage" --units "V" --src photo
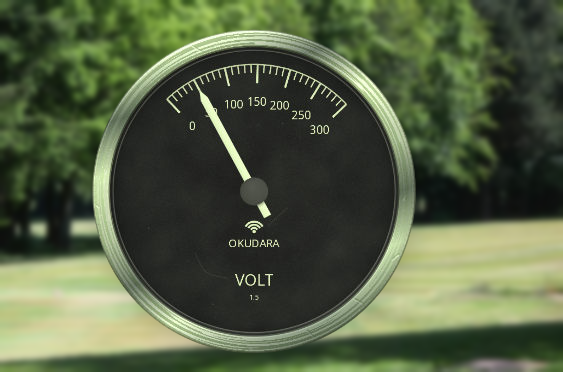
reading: V 50
